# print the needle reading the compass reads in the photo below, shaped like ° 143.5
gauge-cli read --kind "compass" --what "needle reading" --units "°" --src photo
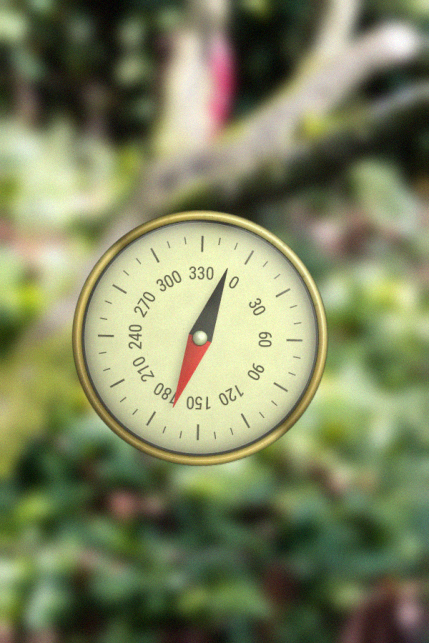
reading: ° 170
